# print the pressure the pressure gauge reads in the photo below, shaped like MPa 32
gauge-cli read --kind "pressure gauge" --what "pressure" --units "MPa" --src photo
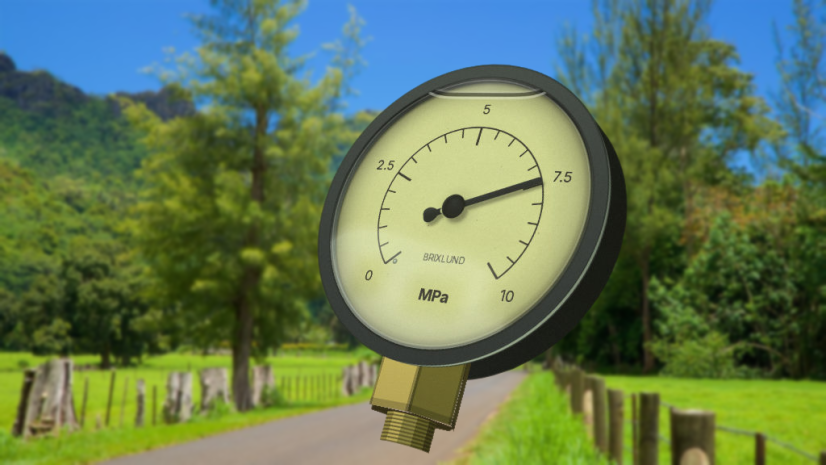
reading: MPa 7.5
